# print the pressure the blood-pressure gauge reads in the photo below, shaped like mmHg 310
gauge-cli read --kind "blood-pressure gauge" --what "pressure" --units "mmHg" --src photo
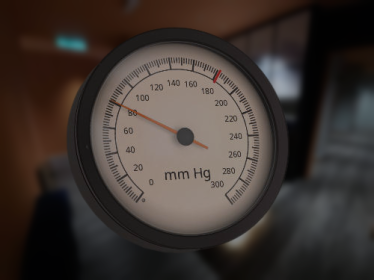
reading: mmHg 80
